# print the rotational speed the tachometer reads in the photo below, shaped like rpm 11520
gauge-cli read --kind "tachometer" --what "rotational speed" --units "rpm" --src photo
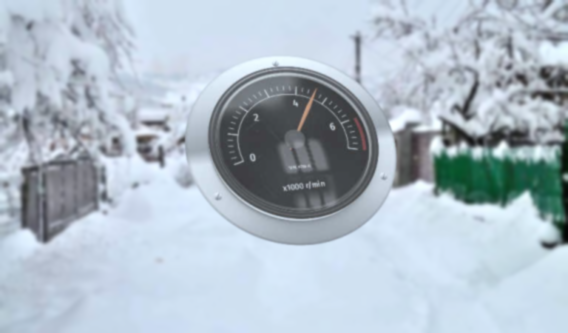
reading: rpm 4600
